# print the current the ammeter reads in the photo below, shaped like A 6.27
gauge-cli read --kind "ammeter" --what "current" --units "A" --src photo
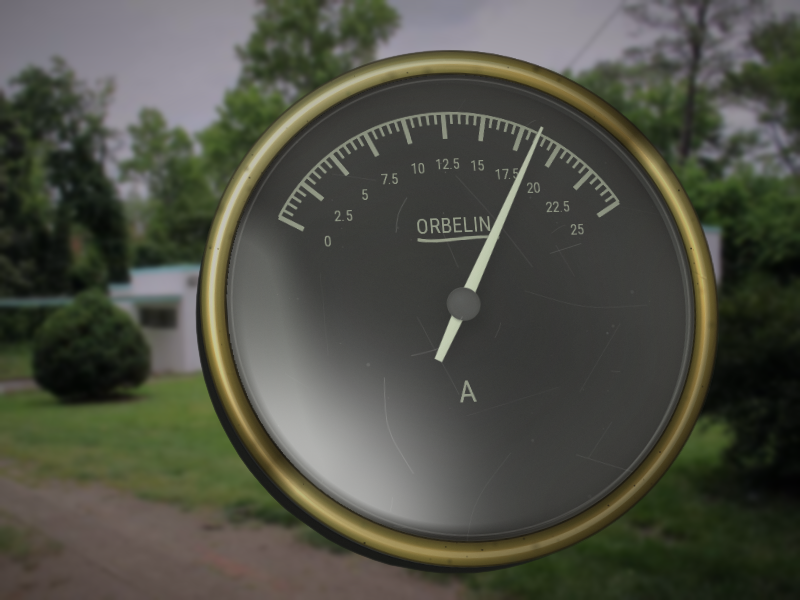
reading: A 18.5
